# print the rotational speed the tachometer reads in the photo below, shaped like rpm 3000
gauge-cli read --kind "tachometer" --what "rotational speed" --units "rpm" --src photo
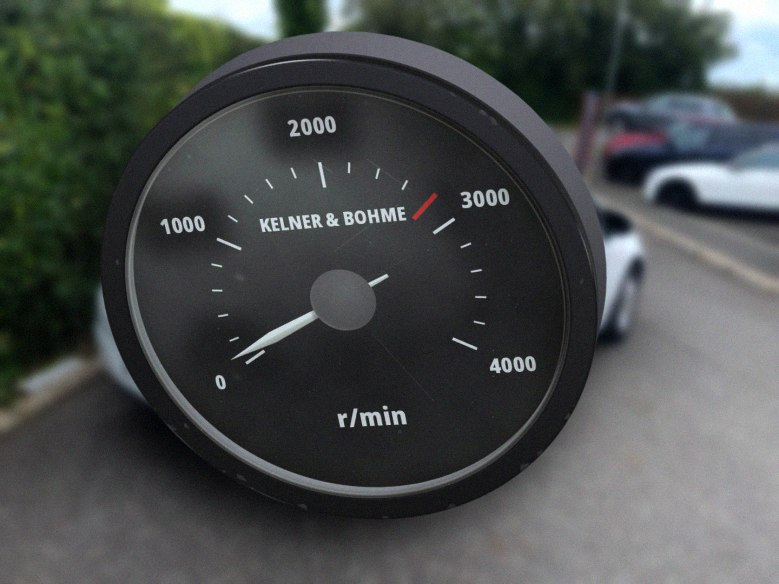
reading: rpm 100
